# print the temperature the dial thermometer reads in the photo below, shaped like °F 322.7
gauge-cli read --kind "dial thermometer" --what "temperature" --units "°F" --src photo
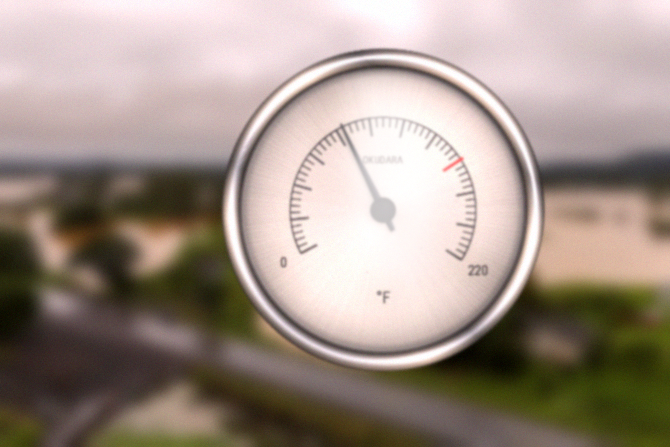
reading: °F 84
